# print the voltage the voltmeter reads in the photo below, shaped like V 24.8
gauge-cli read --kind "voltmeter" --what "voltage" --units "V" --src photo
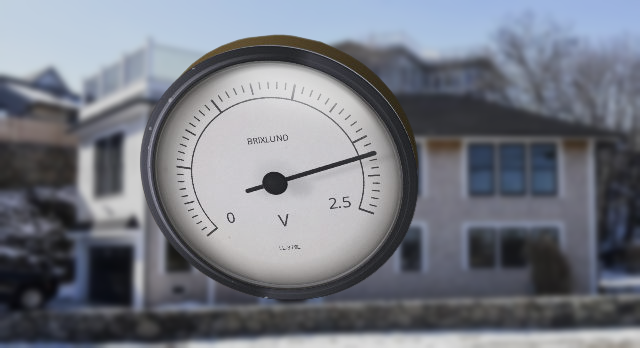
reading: V 2.1
